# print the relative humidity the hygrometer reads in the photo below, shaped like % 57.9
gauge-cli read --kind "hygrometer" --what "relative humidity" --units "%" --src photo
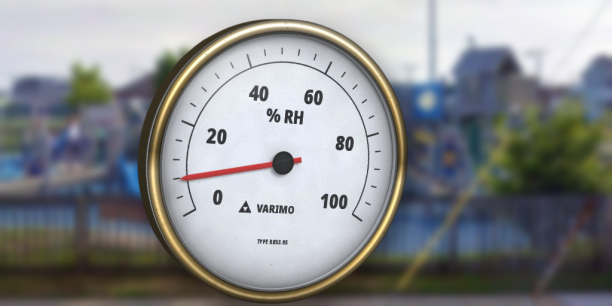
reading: % 8
